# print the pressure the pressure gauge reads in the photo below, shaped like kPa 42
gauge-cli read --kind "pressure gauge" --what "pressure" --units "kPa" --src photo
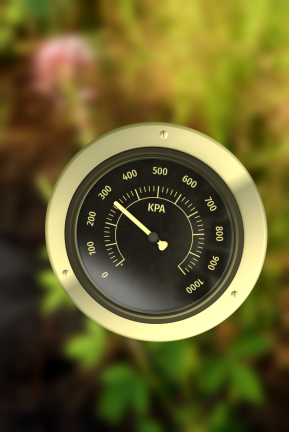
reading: kPa 300
